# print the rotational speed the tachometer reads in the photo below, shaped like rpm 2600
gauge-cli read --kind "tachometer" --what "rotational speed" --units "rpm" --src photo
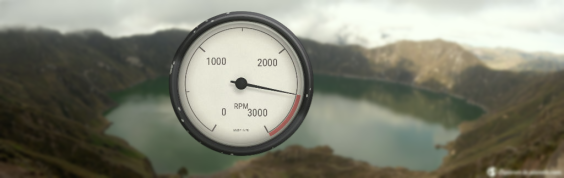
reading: rpm 2500
